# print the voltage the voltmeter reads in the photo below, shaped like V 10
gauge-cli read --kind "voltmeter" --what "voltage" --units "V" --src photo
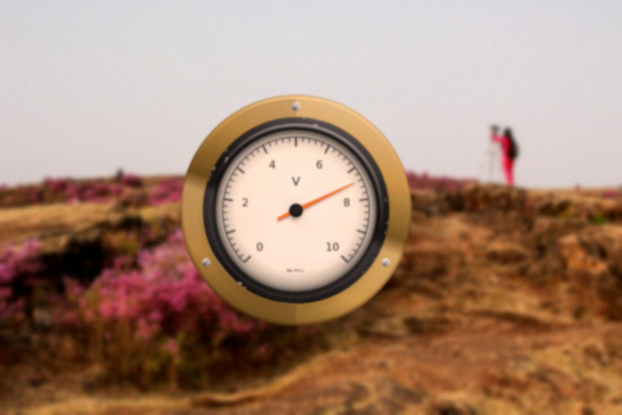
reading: V 7.4
